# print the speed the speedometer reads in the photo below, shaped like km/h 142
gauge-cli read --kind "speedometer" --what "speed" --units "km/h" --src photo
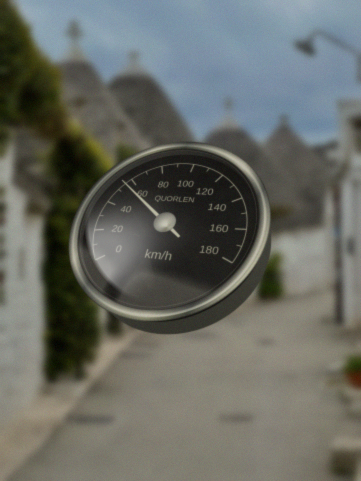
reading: km/h 55
